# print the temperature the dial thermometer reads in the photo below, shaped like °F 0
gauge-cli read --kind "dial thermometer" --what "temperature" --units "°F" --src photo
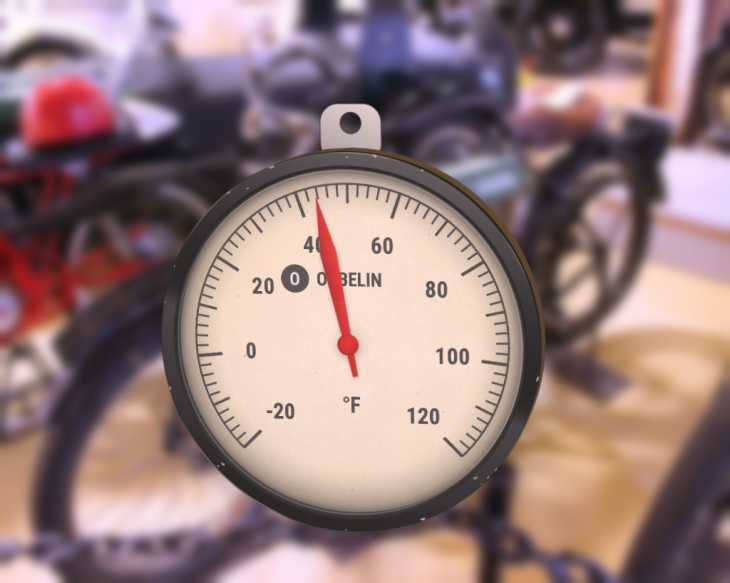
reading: °F 44
